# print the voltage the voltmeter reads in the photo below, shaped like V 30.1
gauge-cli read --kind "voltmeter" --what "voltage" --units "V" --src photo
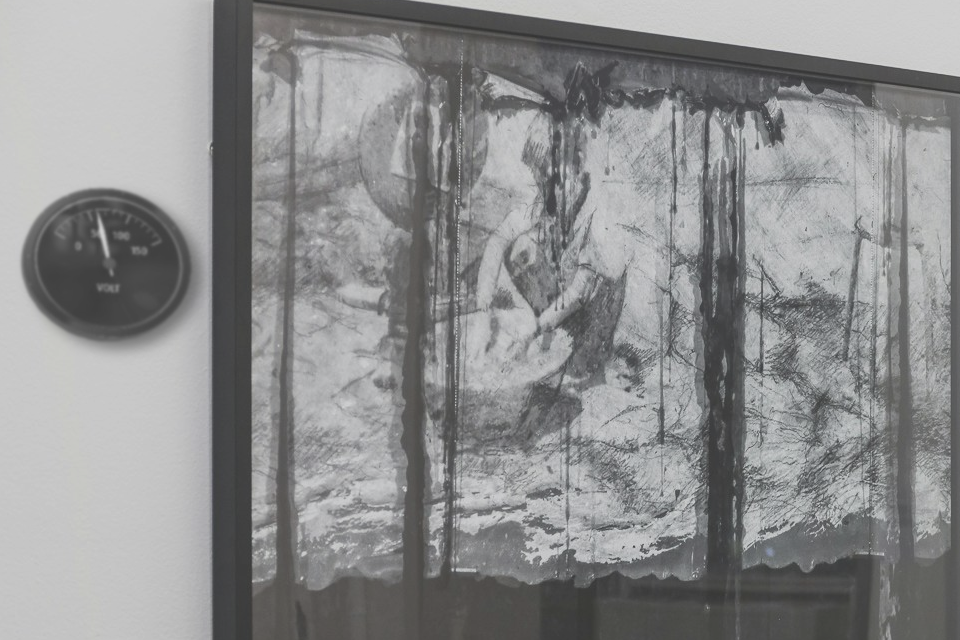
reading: V 60
